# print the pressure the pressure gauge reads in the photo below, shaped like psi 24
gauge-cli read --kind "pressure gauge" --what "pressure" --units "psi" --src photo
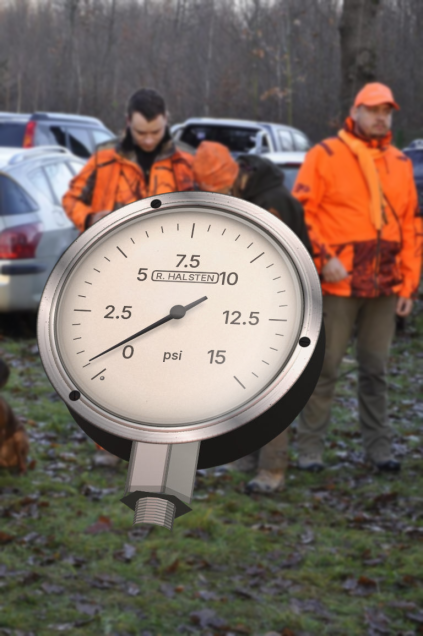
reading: psi 0.5
